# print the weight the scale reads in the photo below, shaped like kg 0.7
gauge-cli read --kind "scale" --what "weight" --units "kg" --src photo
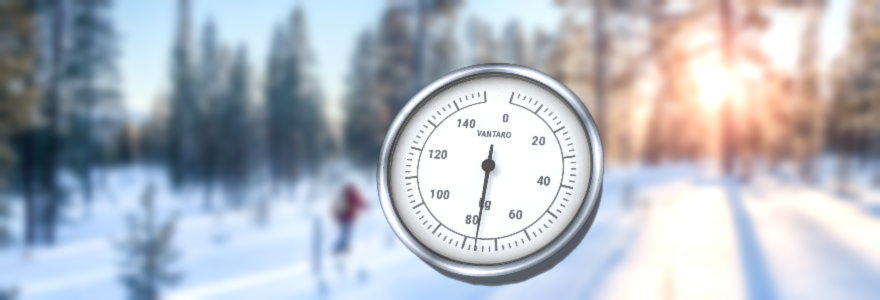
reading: kg 76
